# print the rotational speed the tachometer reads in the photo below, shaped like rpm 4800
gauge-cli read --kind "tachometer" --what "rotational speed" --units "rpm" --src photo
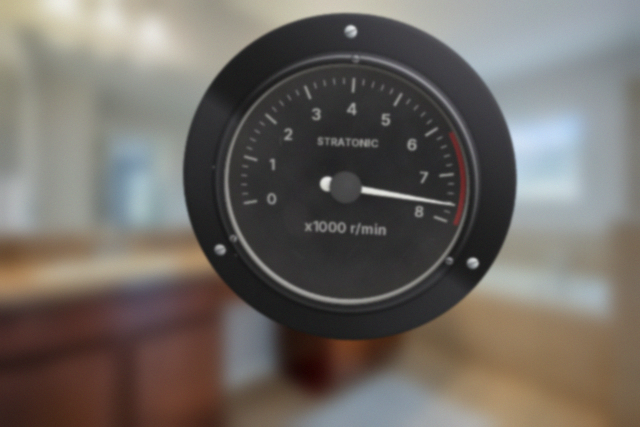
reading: rpm 7600
